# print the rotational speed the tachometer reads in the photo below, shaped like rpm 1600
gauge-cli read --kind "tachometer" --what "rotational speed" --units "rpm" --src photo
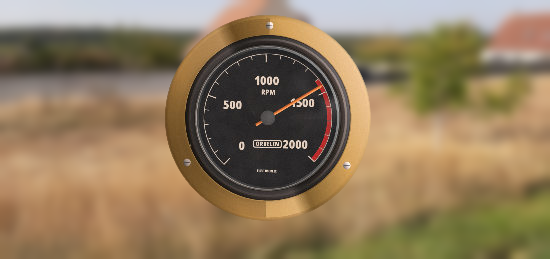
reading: rpm 1450
